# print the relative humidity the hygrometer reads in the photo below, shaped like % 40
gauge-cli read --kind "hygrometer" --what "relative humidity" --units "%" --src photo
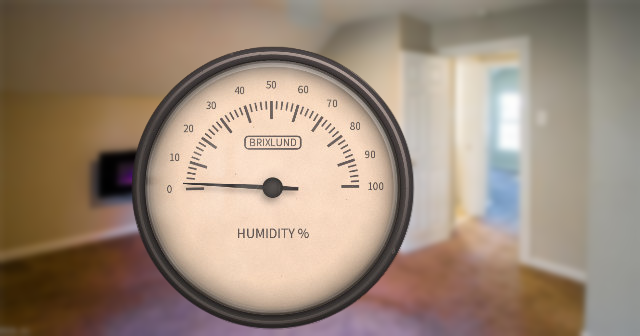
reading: % 2
